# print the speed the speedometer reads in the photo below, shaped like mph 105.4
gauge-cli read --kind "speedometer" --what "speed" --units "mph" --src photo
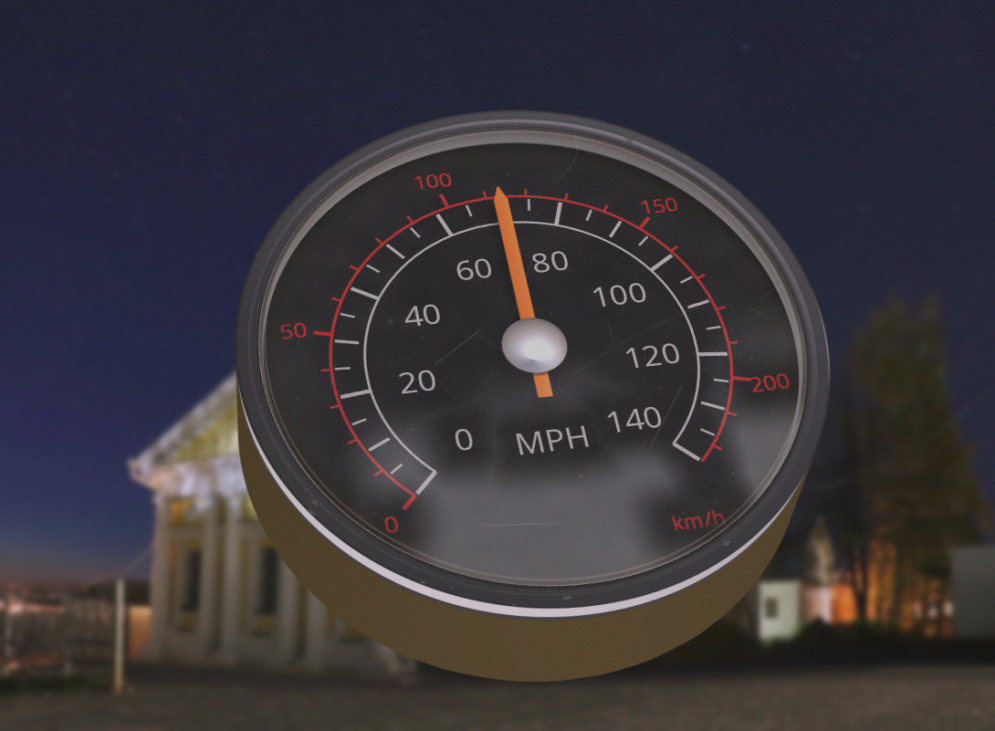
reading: mph 70
